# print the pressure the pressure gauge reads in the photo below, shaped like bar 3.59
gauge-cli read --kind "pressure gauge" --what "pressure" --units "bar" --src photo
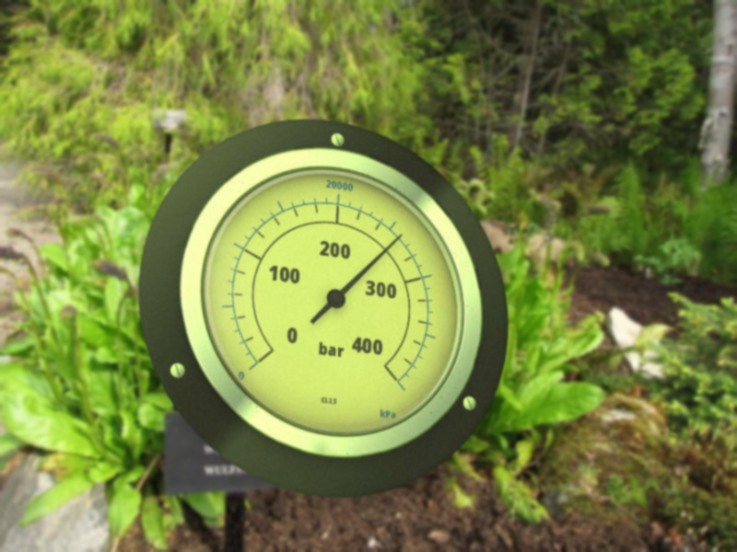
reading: bar 260
